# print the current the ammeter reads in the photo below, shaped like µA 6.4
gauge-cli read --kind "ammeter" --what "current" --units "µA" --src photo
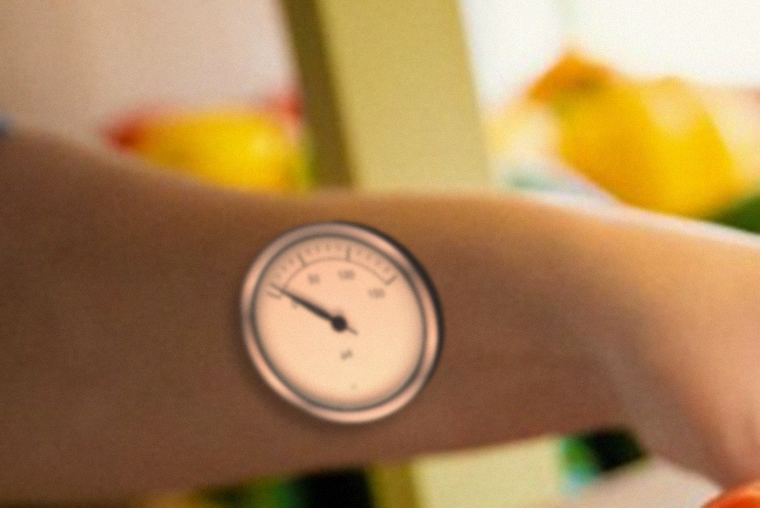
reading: µA 10
